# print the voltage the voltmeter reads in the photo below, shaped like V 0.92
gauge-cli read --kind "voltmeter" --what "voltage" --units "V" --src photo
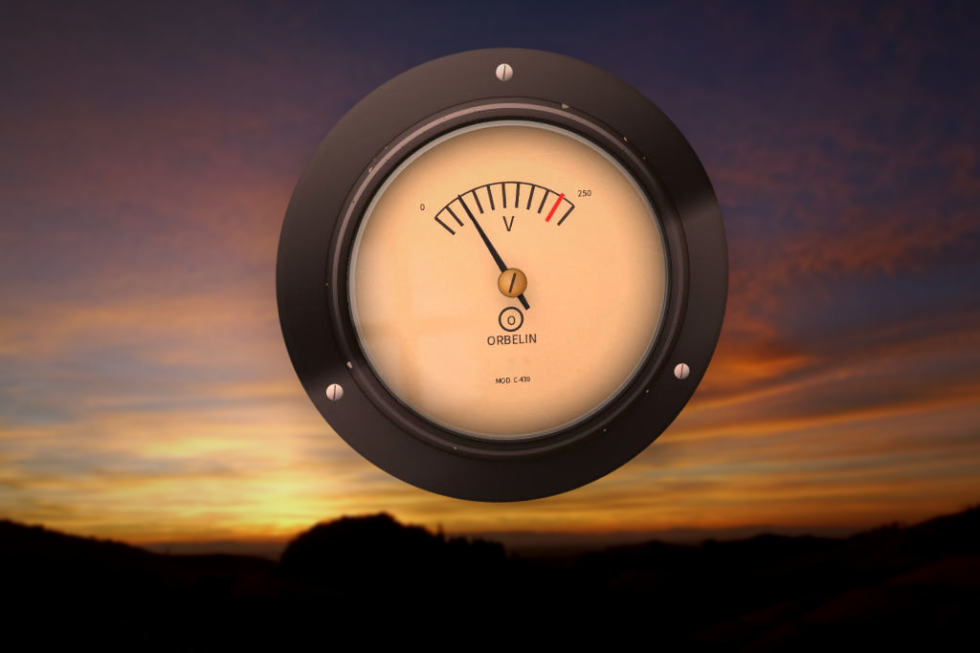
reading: V 50
